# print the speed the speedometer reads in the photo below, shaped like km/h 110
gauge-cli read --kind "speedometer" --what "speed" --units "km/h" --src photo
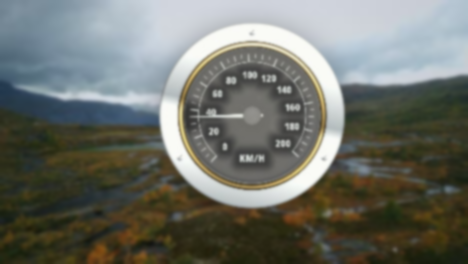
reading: km/h 35
